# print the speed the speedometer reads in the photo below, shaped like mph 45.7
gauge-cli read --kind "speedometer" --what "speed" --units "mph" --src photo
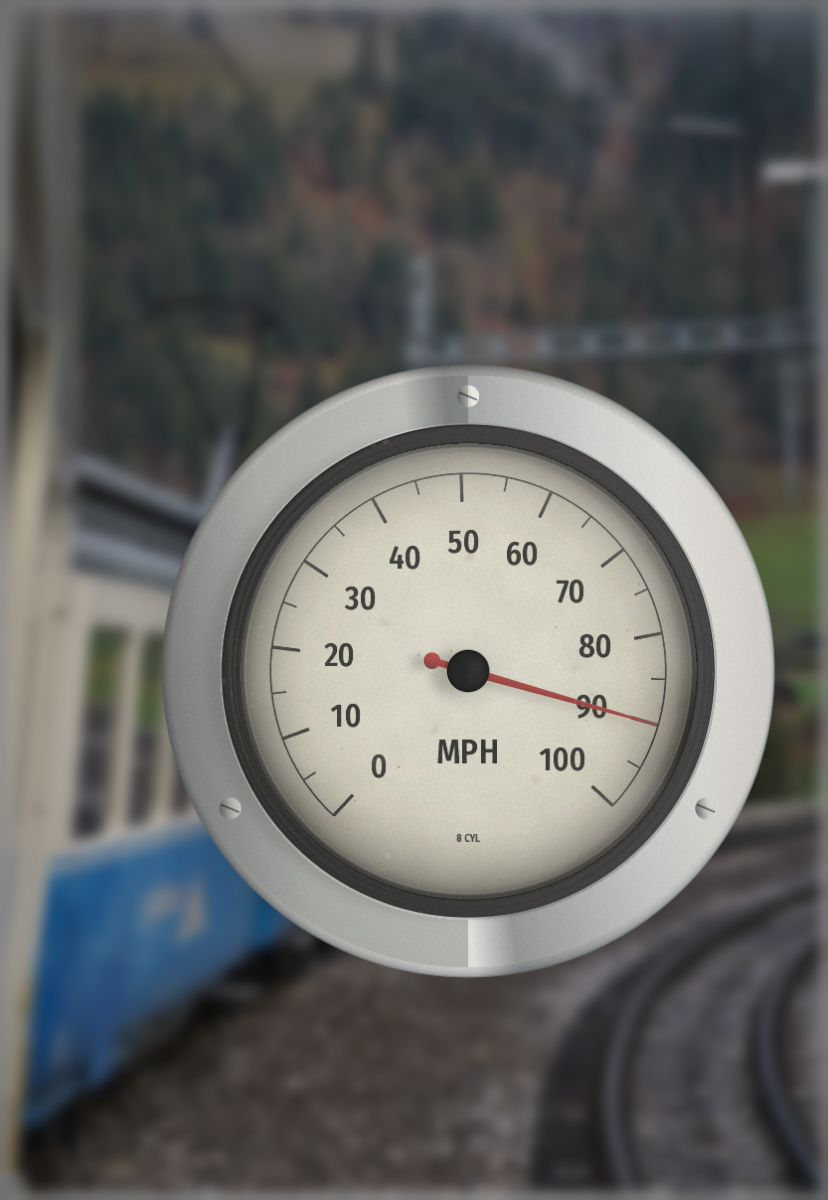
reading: mph 90
